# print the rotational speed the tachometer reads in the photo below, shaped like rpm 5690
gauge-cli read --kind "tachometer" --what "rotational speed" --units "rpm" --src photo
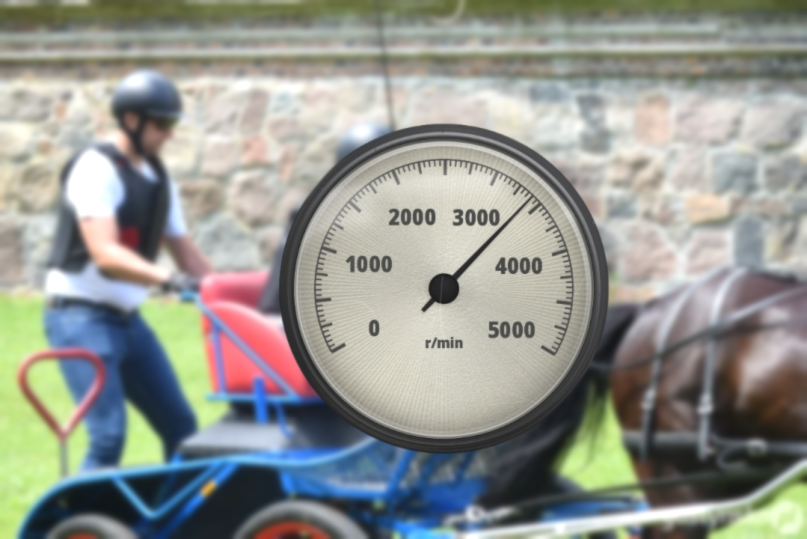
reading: rpm 3400
